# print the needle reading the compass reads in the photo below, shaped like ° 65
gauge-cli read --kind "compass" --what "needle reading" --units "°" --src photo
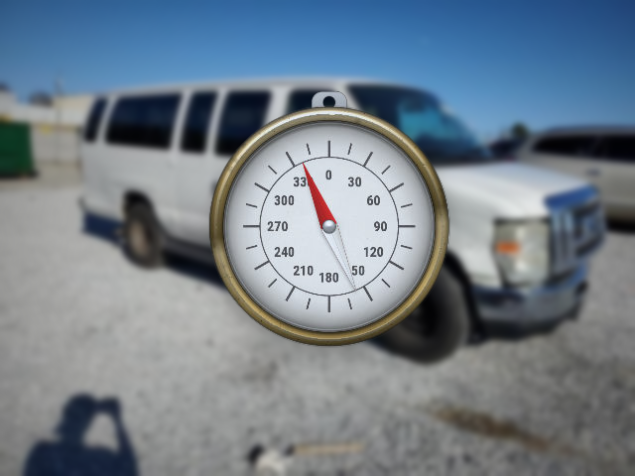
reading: ° 337.5
